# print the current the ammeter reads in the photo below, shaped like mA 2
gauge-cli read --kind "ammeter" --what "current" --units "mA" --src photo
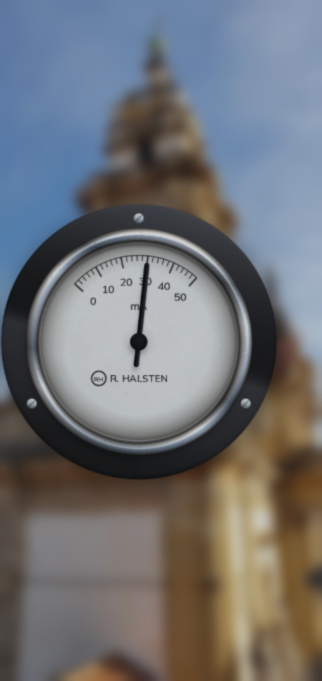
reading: mA 30
